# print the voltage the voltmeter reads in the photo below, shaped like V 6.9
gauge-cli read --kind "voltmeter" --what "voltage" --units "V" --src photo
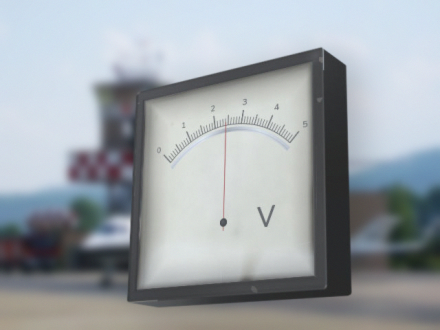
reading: V 2.5
